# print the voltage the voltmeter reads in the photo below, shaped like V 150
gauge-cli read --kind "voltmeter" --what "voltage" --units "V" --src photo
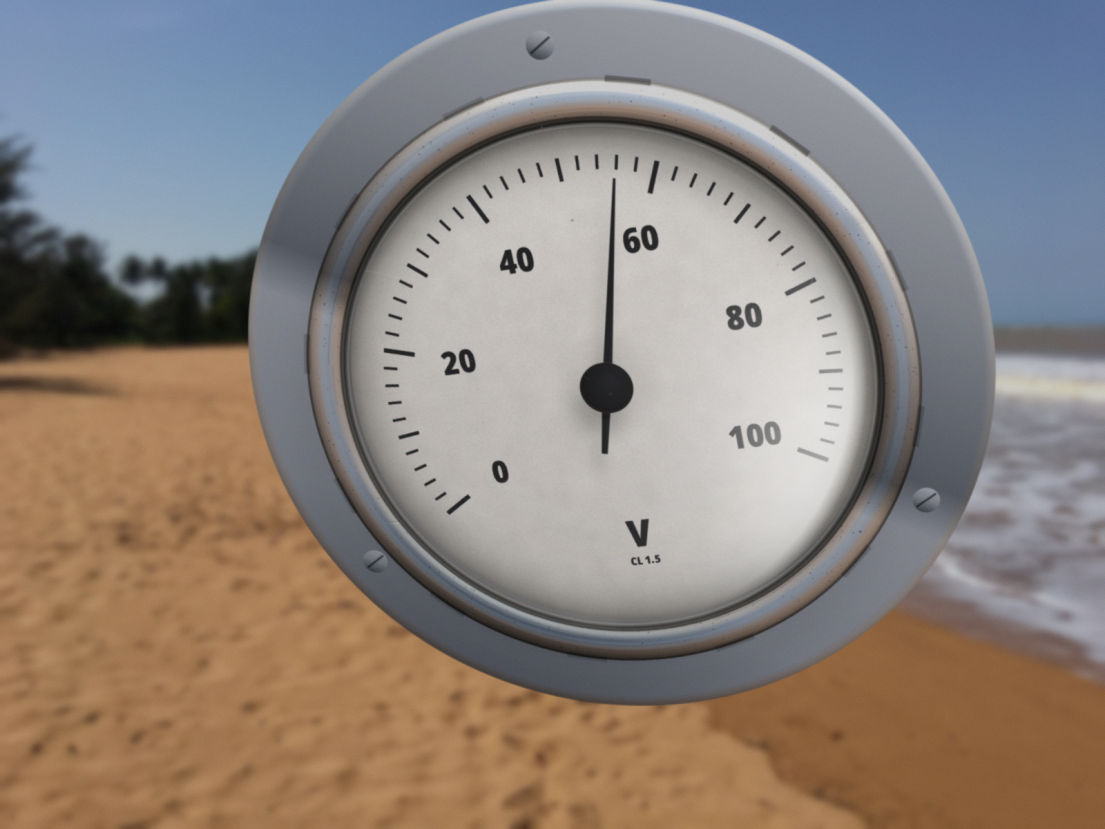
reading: V 56
